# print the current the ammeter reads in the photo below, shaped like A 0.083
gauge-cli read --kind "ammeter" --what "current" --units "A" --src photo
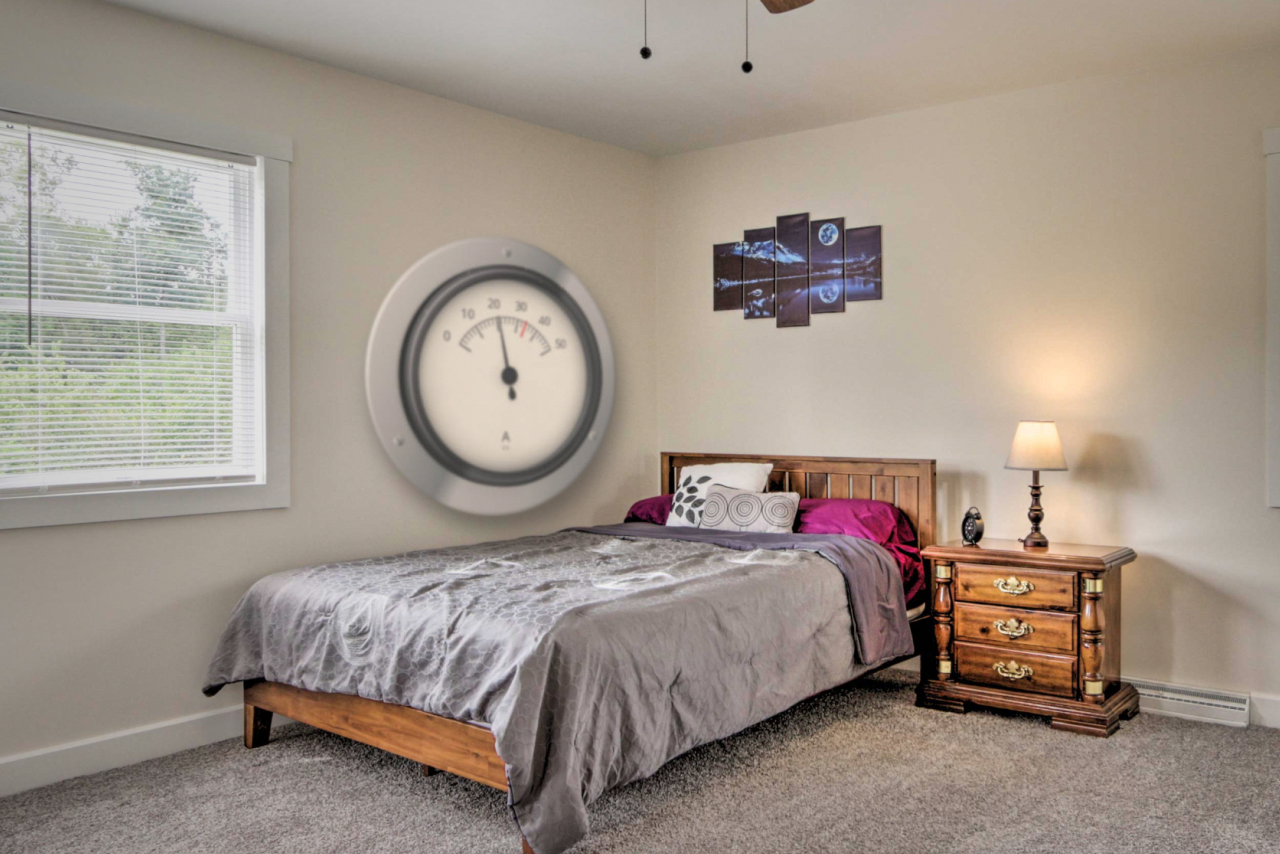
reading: A 20
